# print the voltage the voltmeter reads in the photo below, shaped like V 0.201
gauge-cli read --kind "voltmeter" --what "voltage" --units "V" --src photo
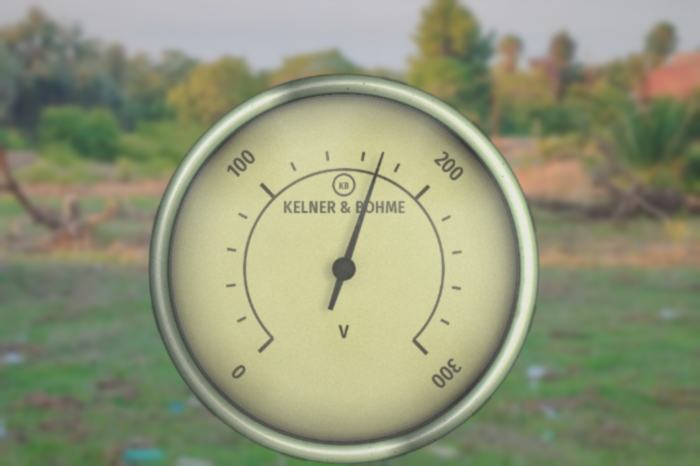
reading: V 170
